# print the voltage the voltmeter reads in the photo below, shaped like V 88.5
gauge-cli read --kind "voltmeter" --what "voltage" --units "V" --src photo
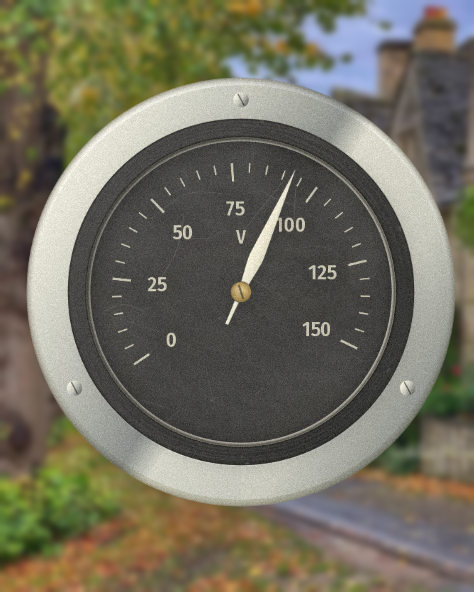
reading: V 92.5
